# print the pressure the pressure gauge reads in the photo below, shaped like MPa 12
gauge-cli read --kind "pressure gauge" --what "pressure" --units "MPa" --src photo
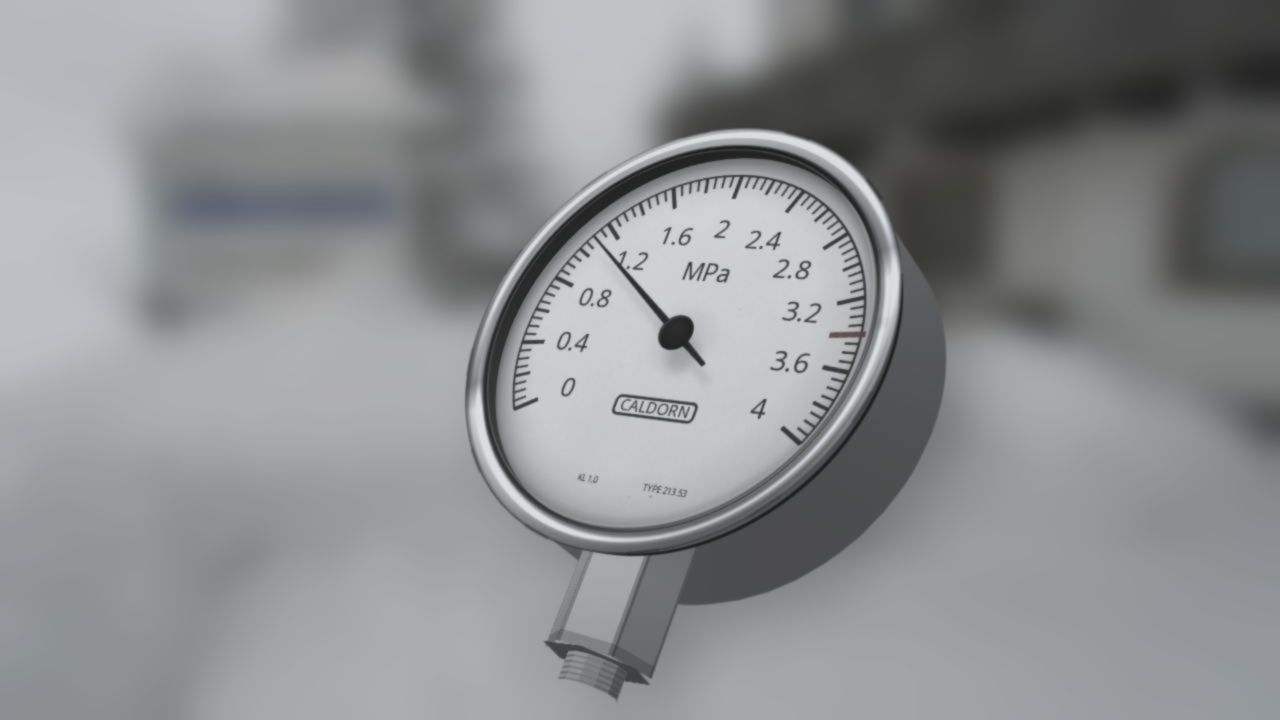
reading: MPa 1.1
